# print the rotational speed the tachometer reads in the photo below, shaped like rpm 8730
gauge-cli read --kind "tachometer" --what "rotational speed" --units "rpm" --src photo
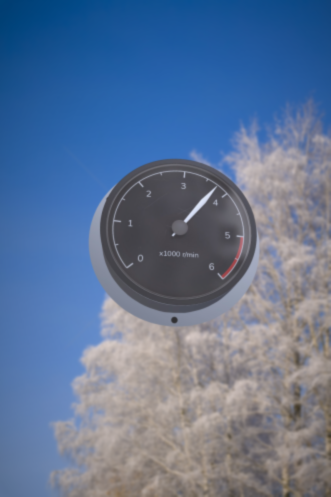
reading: rpm 3750
